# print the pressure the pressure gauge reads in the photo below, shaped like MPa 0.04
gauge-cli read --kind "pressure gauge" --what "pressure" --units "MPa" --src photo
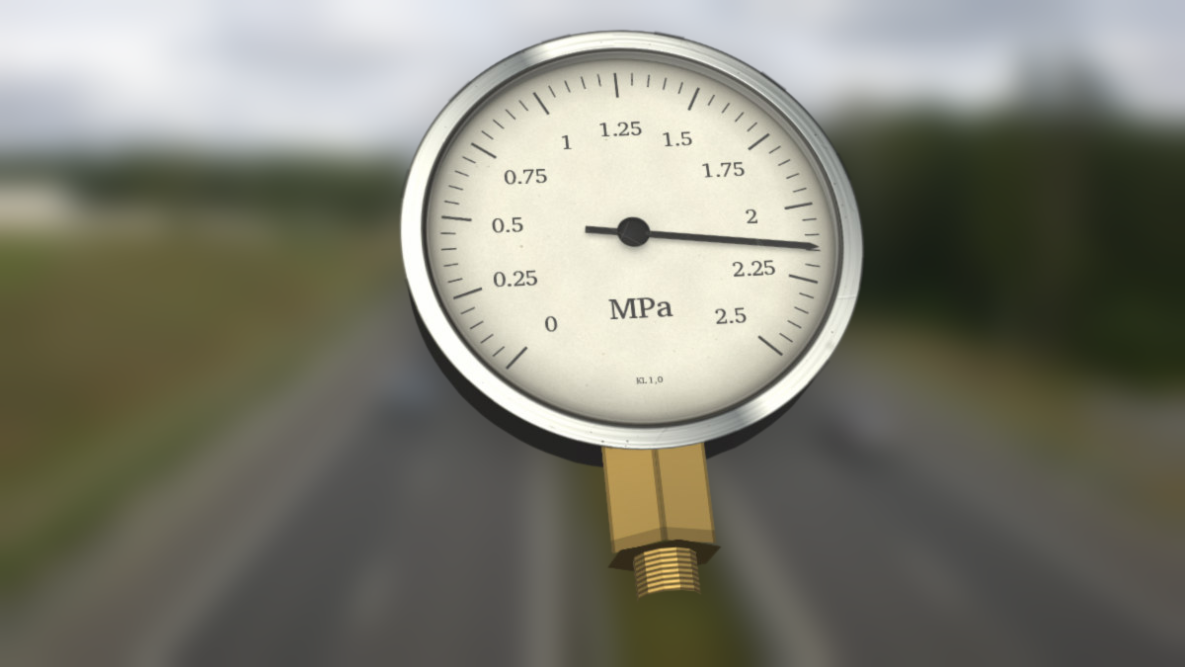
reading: MPa 2.15
